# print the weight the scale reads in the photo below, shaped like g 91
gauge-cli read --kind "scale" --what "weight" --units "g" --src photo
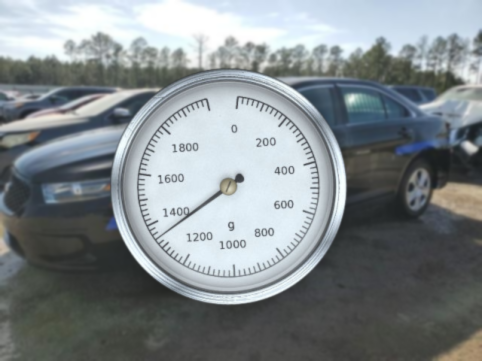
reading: g 1340
